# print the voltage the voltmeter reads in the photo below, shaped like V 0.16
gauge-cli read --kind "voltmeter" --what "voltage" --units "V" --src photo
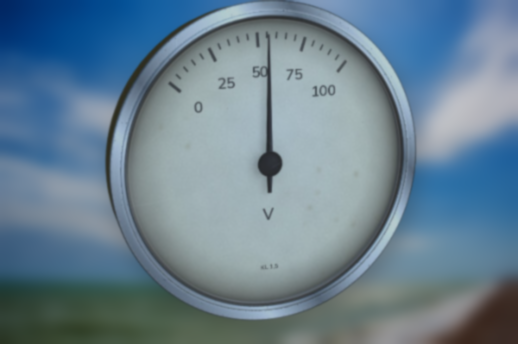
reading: V 55
